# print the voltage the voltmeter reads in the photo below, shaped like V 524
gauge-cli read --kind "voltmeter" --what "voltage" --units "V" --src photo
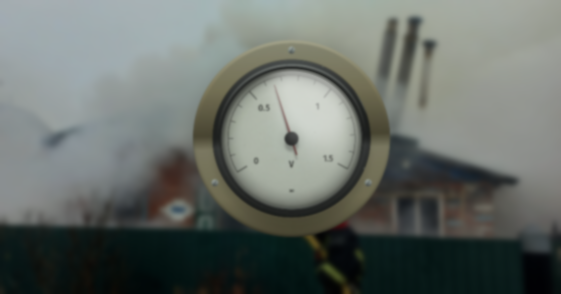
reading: V 0.65
